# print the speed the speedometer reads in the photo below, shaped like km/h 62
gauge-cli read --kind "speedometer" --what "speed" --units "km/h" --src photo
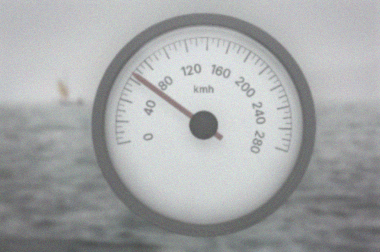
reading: km/h 65
